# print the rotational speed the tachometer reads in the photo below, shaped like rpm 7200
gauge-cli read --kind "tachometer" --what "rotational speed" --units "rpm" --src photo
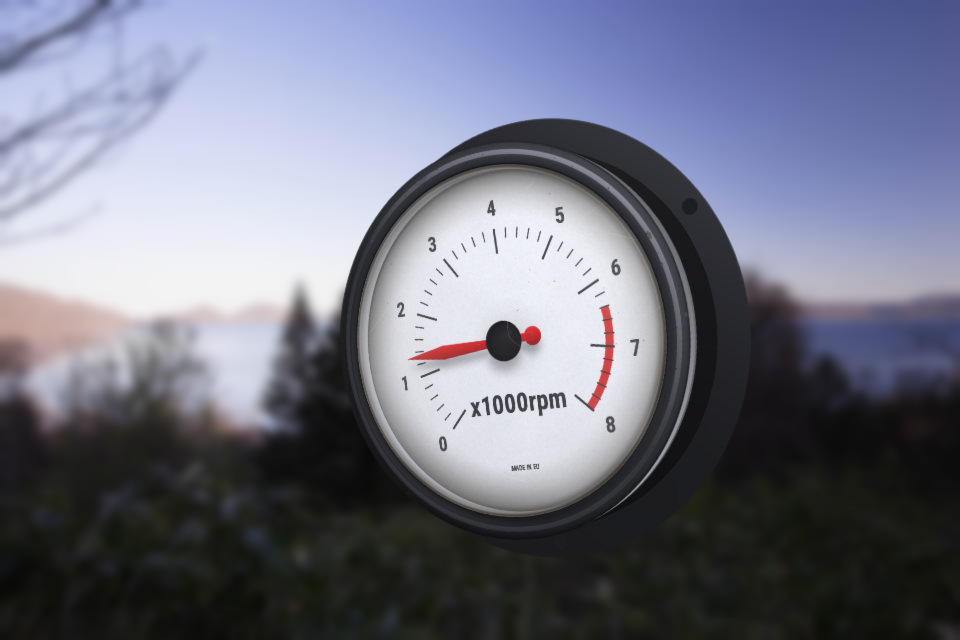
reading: rpm 1300
